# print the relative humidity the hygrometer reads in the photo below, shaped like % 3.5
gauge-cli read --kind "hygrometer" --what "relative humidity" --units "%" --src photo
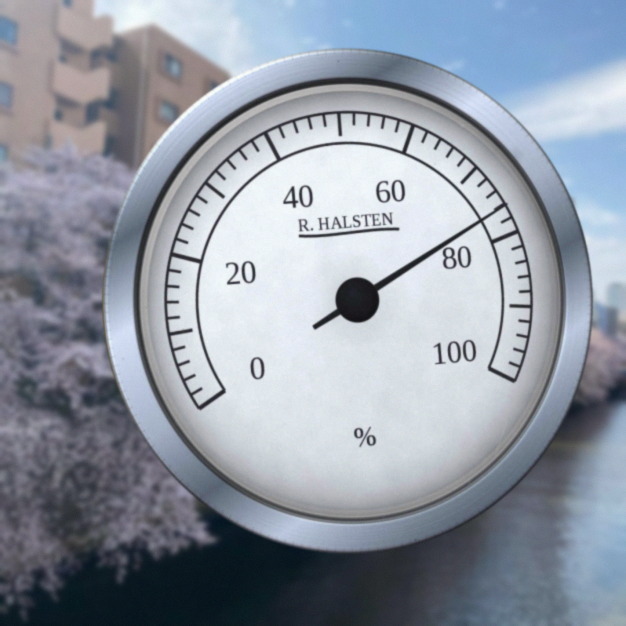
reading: % 76
